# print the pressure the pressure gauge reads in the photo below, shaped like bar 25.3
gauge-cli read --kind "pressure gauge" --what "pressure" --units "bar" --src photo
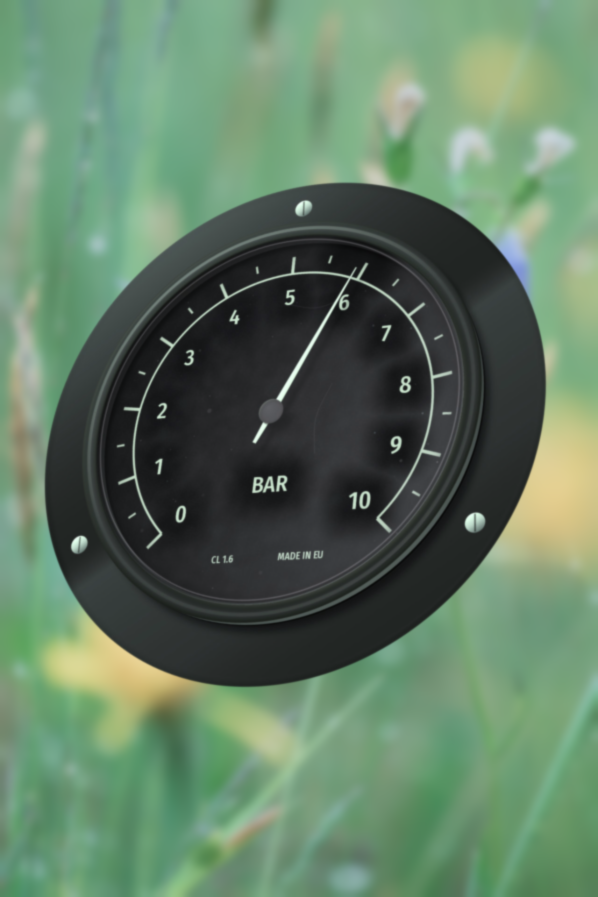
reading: bar 6
